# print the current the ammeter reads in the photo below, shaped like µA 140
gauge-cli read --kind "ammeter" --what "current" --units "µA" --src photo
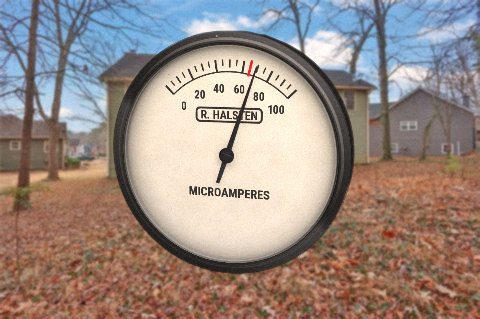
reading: µA 70
